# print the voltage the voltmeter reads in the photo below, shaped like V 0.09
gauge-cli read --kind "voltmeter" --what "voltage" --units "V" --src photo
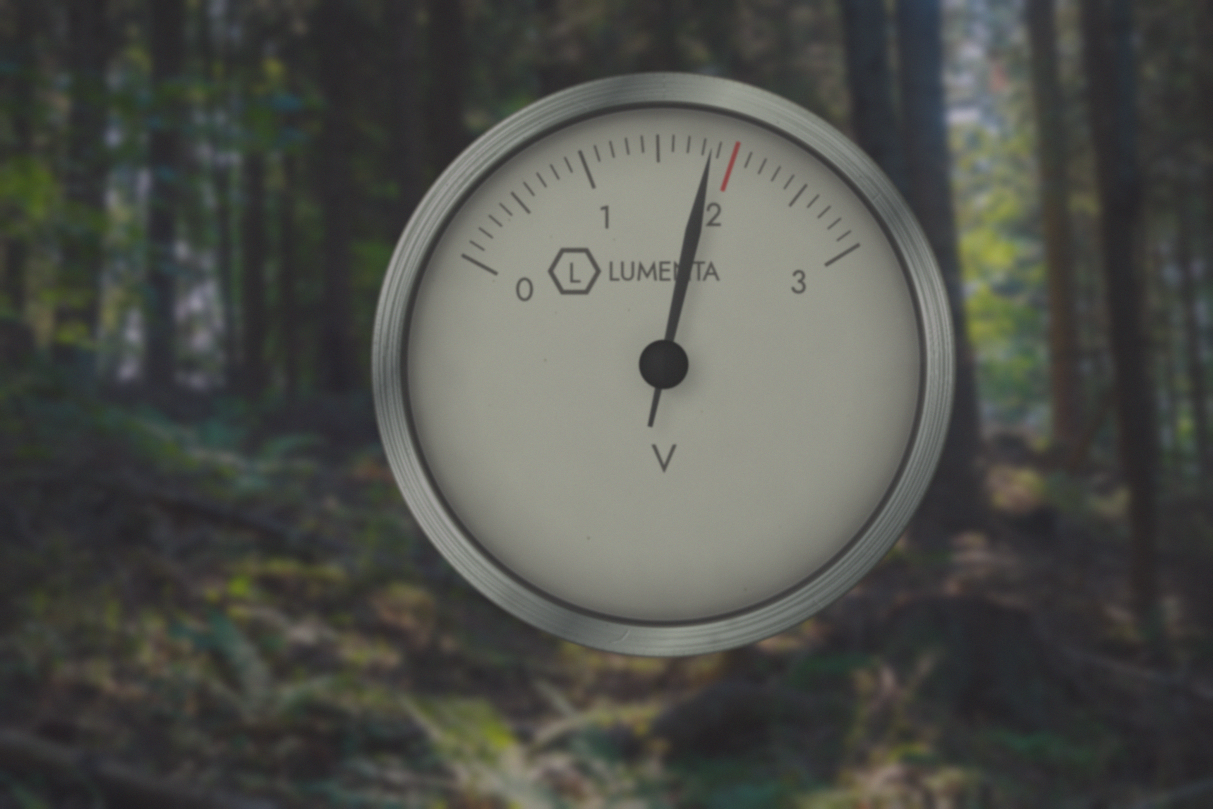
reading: V 1.85
